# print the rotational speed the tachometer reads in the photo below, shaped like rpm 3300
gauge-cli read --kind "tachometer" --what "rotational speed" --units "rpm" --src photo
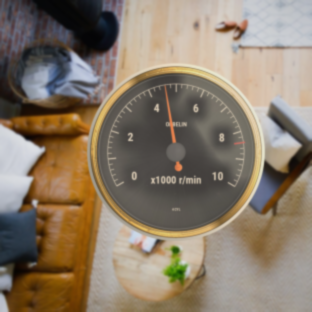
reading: rpm 4600
